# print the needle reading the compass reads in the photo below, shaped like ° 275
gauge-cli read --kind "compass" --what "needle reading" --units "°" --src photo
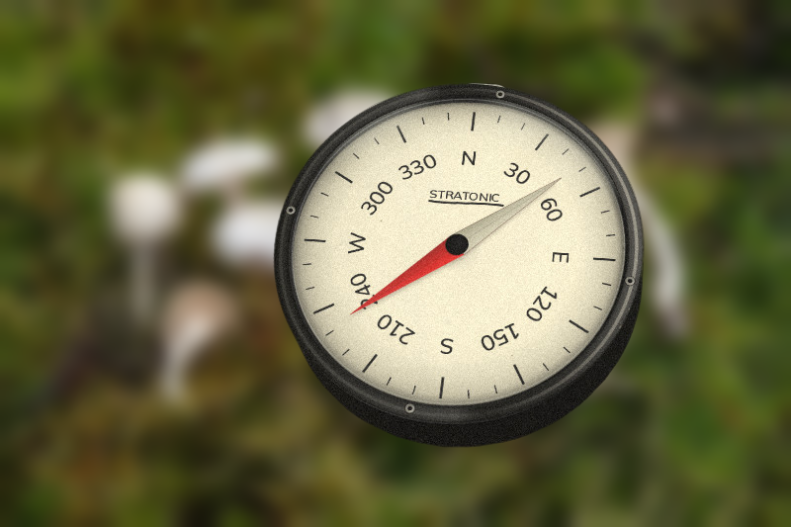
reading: ° 230
